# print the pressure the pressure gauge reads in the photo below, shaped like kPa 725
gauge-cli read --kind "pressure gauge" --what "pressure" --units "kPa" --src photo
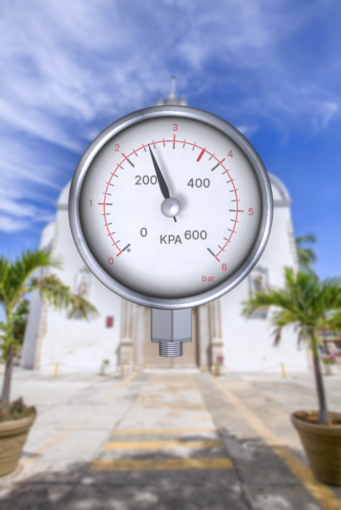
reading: kPa 250
